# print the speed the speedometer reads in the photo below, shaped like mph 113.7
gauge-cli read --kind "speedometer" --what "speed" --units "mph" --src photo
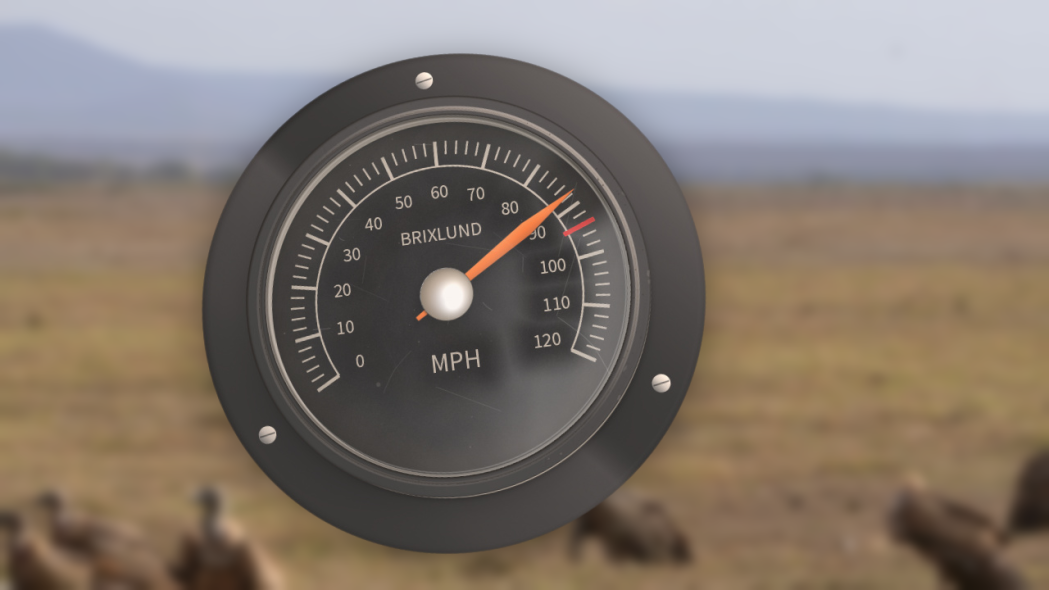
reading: mph 88
